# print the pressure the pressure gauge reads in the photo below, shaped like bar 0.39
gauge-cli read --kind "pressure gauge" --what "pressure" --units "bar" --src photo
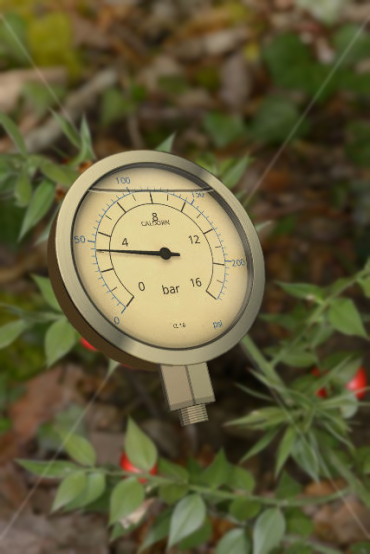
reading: bar 3
